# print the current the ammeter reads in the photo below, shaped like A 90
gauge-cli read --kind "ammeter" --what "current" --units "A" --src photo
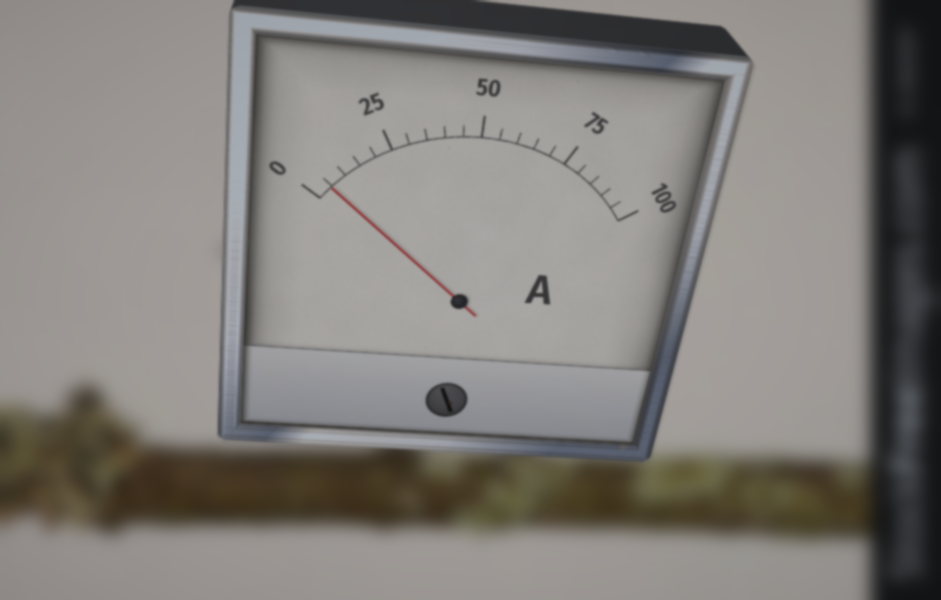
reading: A 5
